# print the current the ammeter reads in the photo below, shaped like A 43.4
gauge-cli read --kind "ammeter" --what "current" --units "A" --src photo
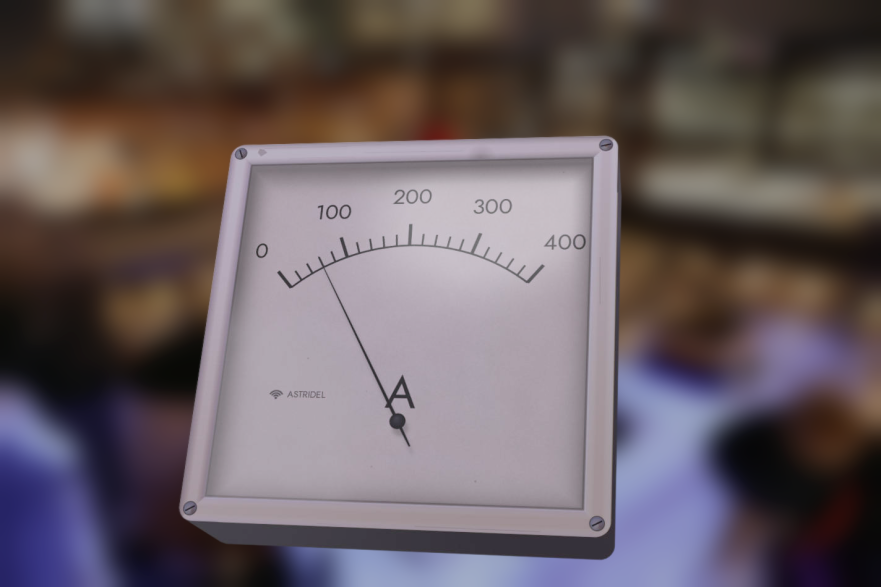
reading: A 60
